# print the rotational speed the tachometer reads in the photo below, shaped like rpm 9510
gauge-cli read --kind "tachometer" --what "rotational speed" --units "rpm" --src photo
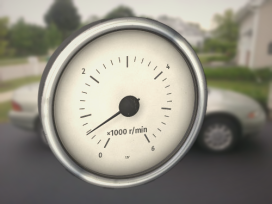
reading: rpm 600
